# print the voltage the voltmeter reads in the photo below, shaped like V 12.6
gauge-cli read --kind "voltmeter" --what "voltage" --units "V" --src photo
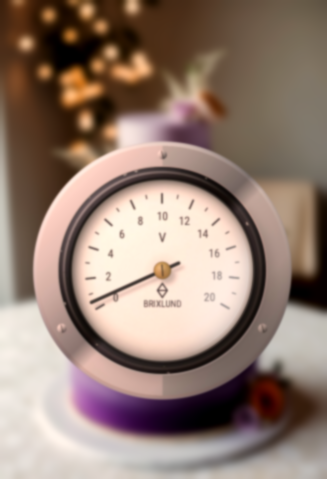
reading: V 0.5
